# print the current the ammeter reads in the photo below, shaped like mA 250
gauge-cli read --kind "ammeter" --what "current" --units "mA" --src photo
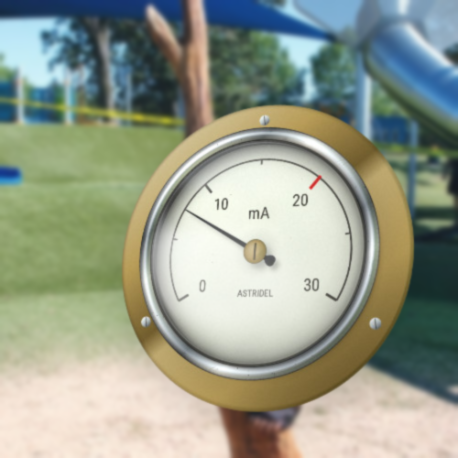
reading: mA 7.5
